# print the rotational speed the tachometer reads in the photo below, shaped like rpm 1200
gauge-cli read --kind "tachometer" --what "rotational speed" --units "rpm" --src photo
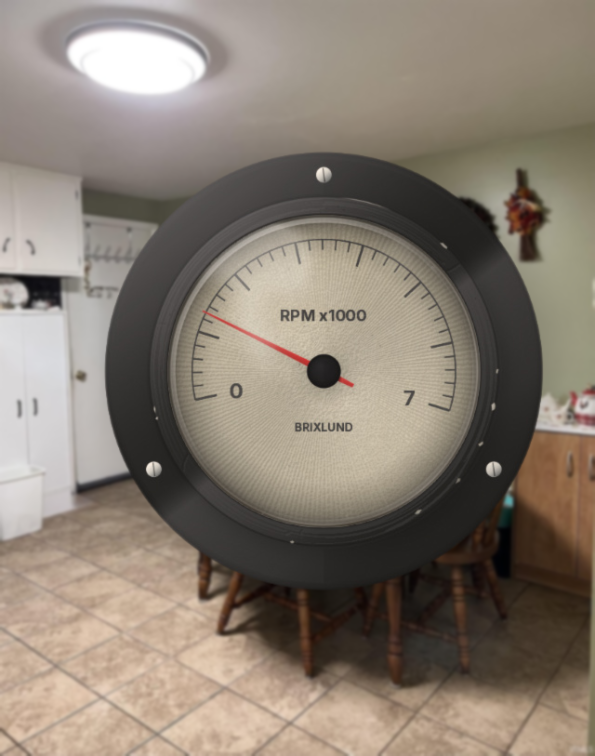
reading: rpm 1300
